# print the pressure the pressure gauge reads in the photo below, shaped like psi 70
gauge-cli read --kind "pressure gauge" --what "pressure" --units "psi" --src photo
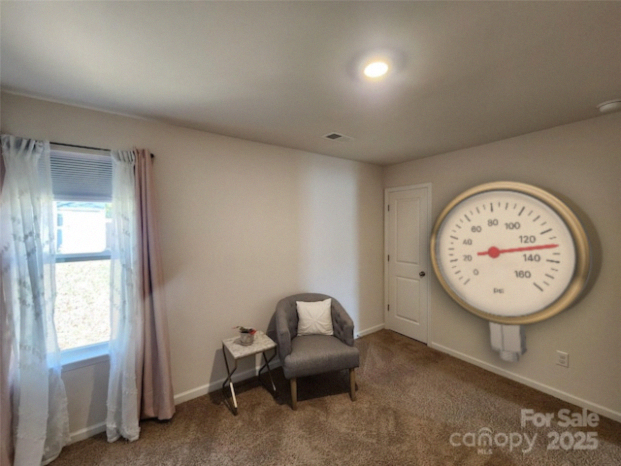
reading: psi 130
